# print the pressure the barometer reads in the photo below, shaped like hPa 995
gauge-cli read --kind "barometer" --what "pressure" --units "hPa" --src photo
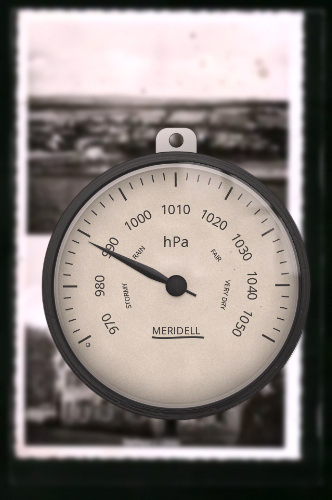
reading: hPa 989
